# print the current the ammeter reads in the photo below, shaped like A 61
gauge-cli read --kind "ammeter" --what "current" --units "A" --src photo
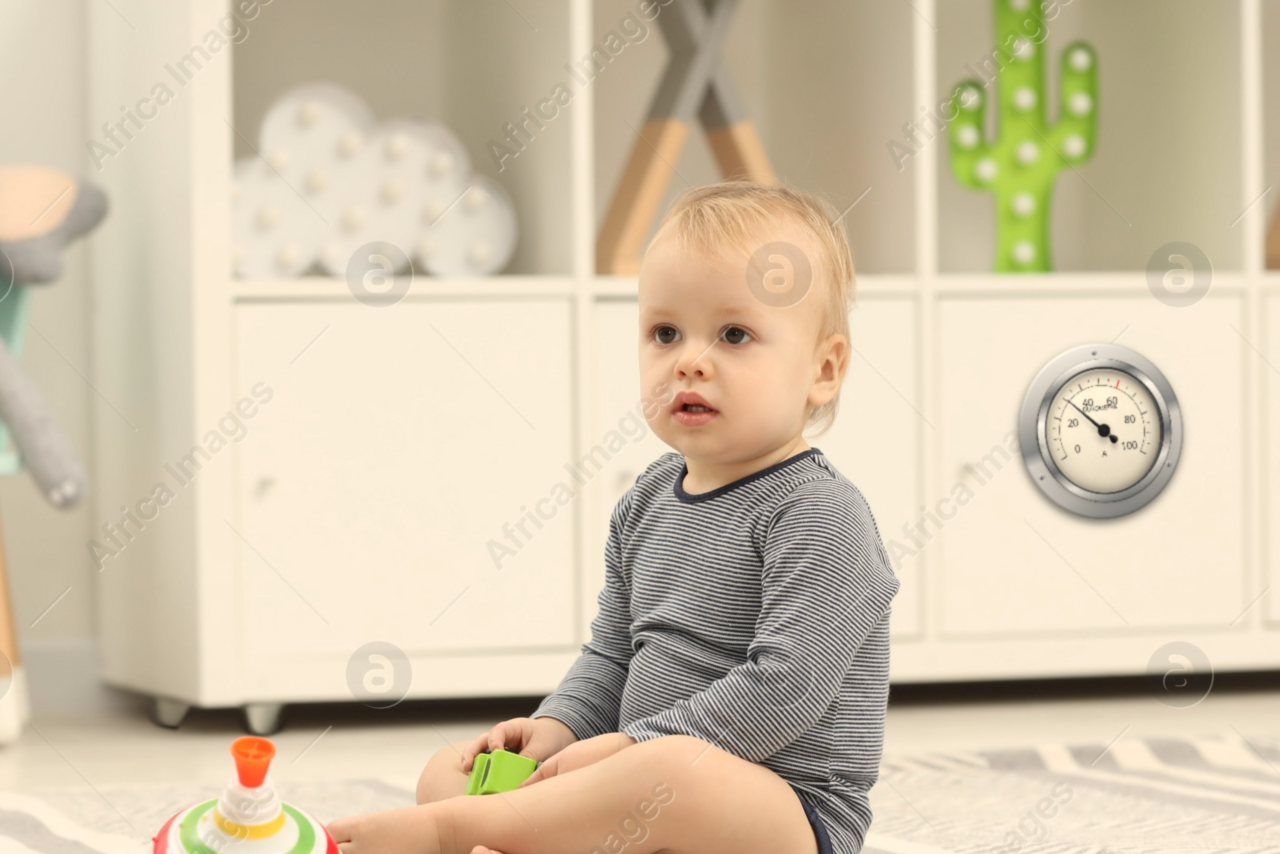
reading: A 30
